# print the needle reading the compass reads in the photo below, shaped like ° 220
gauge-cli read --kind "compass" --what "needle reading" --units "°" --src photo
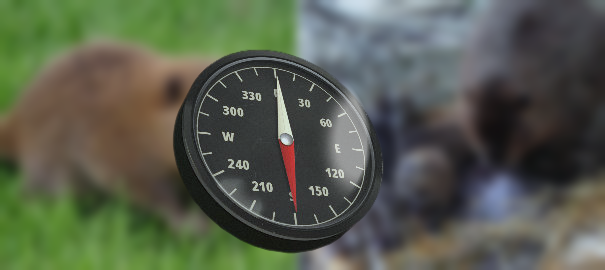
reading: ° 180
